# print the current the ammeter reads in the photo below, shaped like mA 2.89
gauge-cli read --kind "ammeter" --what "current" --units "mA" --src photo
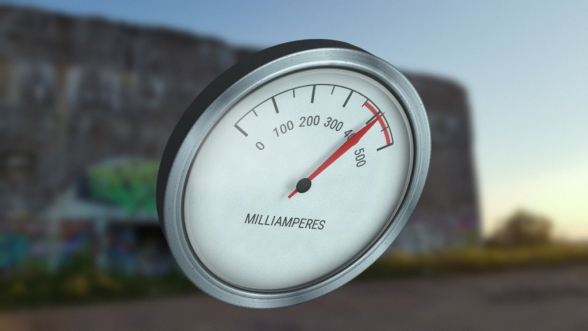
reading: mA 400
